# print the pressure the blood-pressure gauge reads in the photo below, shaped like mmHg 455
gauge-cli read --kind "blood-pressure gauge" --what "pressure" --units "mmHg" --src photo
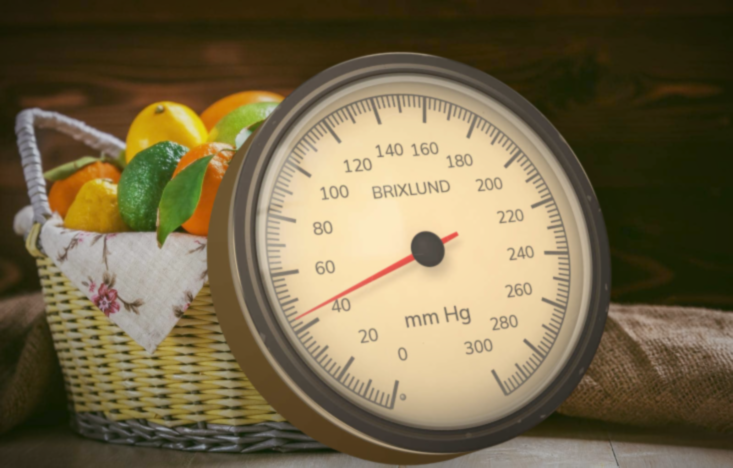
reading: mmHg 44
